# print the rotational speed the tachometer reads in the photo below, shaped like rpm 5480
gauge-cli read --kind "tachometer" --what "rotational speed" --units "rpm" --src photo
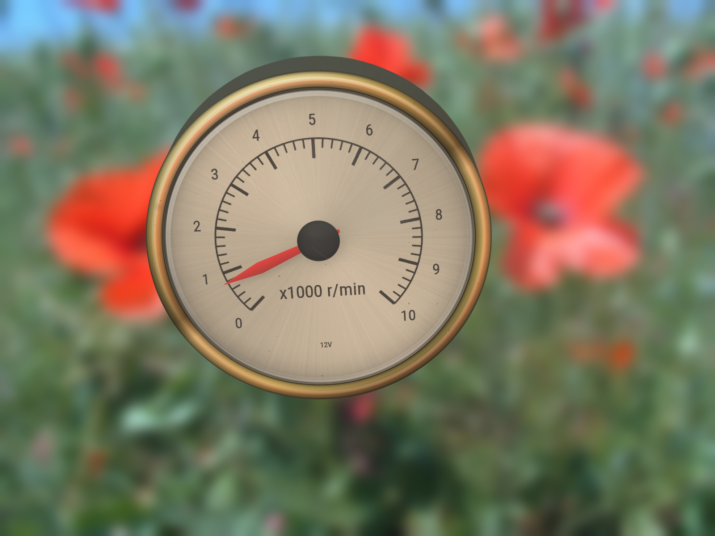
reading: rpm 800
